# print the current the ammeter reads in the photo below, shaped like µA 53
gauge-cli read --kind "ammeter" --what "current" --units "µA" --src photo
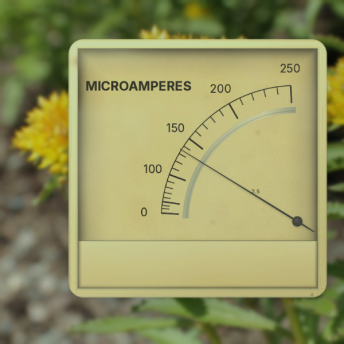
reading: µA 135
